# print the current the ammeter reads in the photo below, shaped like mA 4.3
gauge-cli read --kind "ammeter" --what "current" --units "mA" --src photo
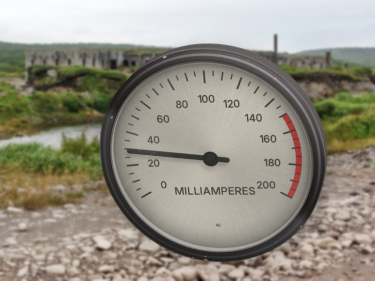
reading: mA 30
